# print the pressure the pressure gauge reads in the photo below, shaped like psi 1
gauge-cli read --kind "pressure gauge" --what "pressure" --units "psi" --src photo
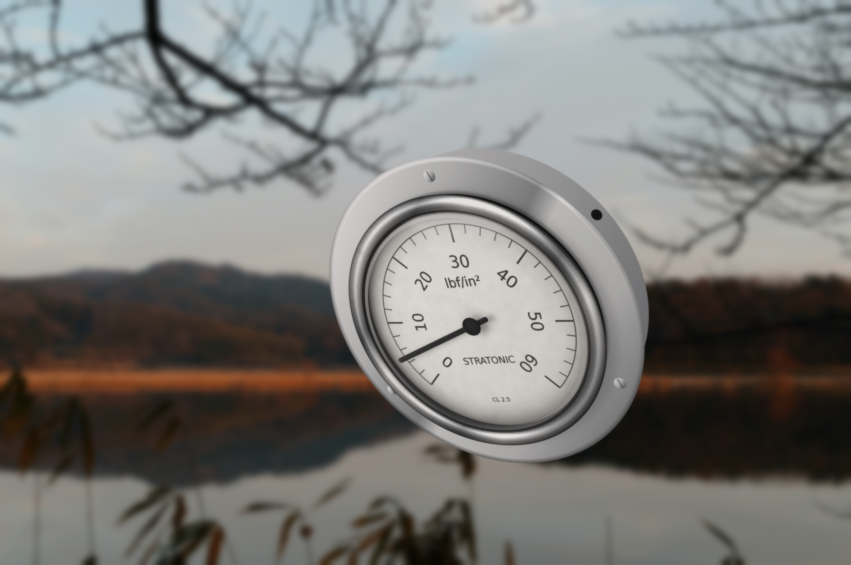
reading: psi 5
